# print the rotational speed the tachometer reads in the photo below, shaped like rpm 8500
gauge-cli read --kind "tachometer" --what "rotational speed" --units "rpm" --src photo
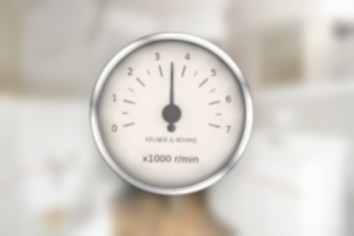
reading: rpm 3500
